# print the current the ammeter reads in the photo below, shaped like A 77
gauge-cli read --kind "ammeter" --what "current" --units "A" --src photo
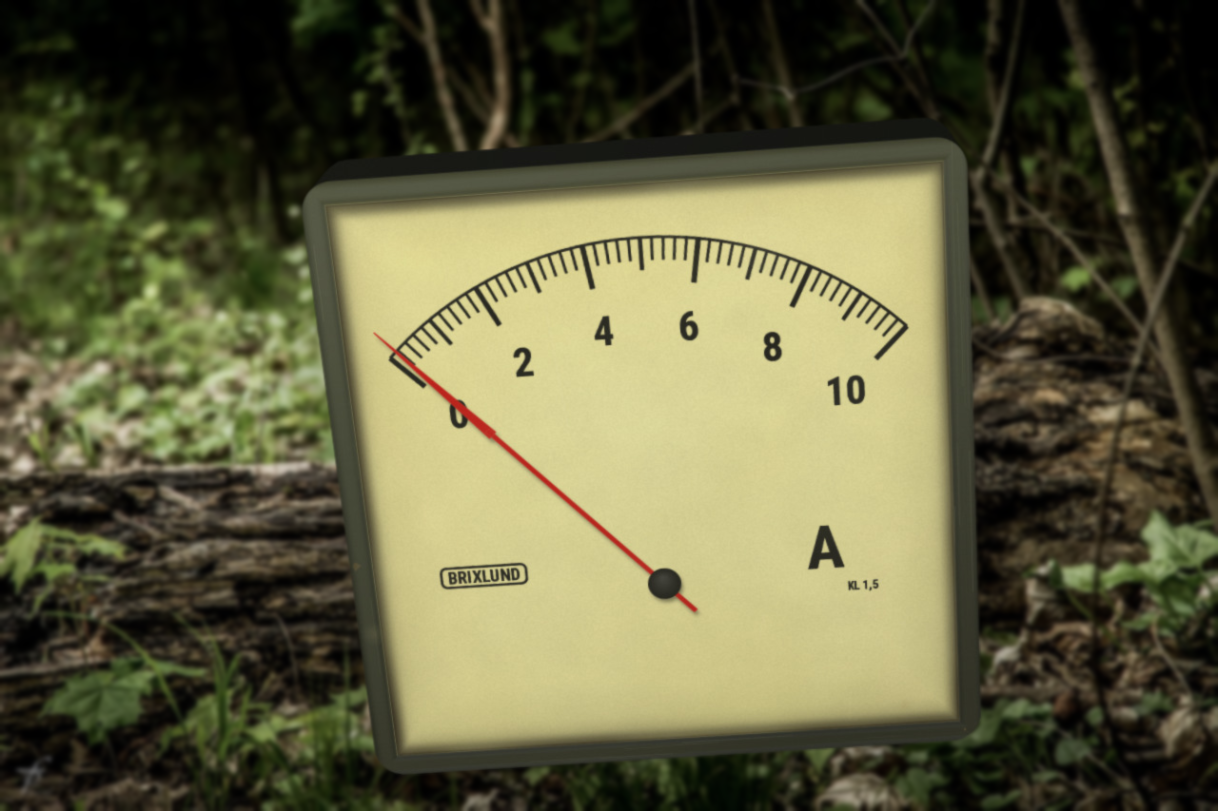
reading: A 0.2
